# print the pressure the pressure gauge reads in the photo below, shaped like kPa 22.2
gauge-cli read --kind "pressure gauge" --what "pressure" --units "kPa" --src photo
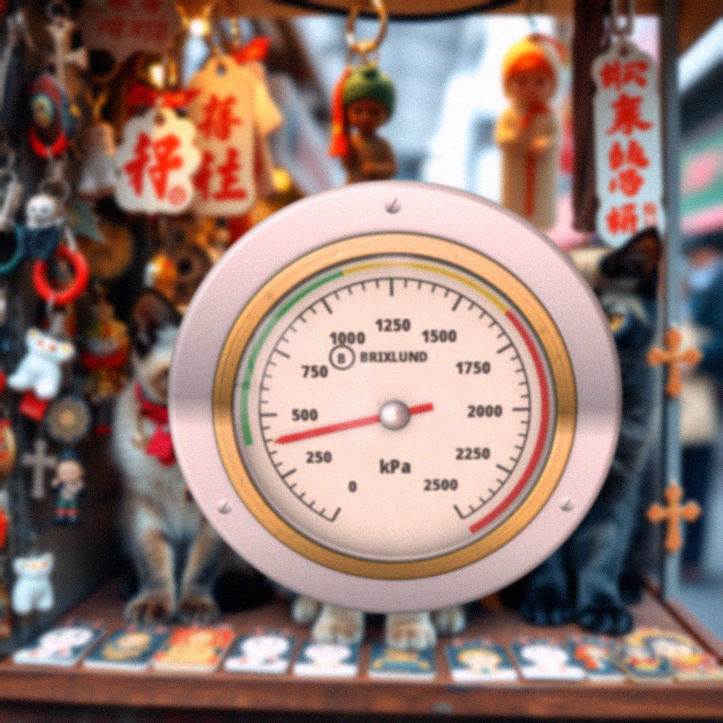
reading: kPa 400
